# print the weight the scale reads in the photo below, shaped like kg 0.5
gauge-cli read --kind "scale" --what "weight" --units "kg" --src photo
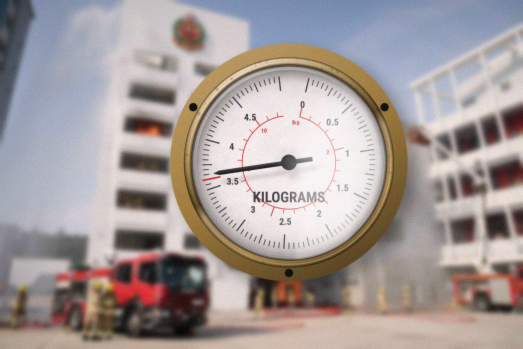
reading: kg 3.65
